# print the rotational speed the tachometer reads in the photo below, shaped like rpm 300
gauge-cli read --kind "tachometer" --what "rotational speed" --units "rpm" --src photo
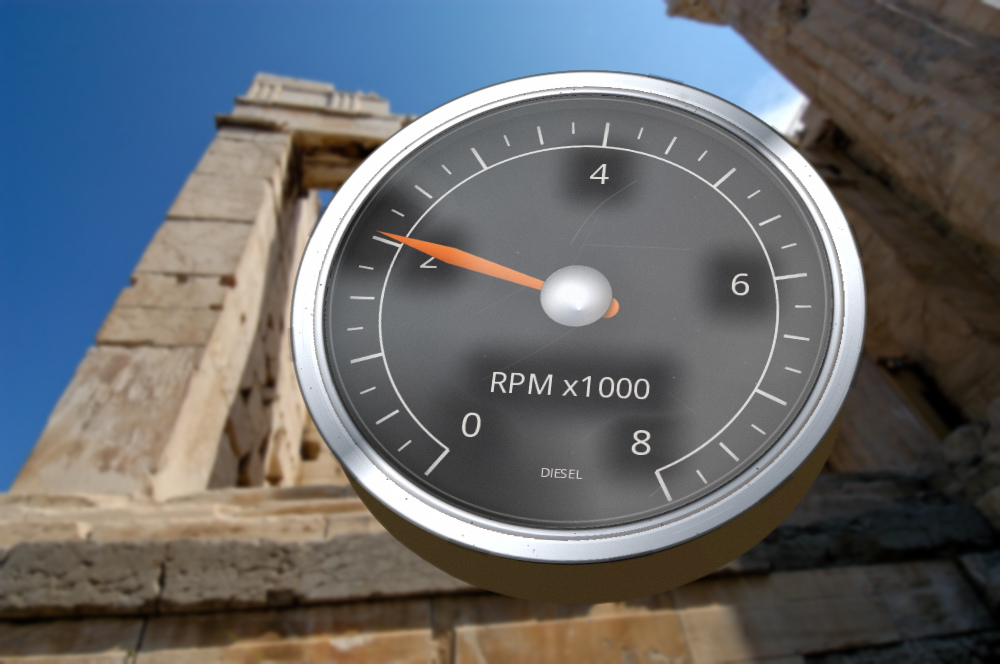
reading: rpm 2000
